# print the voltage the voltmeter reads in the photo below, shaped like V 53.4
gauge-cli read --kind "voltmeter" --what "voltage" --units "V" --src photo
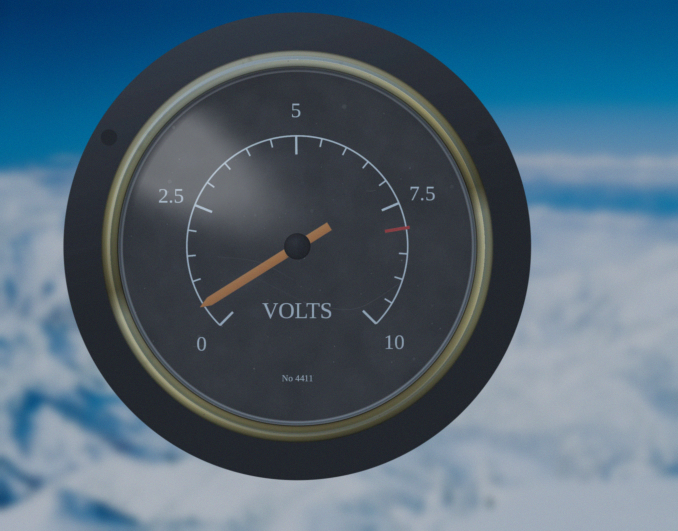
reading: V 0.5
